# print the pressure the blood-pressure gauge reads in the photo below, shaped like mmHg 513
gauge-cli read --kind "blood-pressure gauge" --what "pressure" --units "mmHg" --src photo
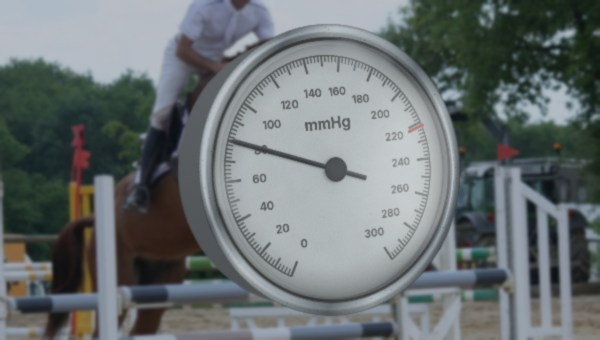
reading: mmHg 80
